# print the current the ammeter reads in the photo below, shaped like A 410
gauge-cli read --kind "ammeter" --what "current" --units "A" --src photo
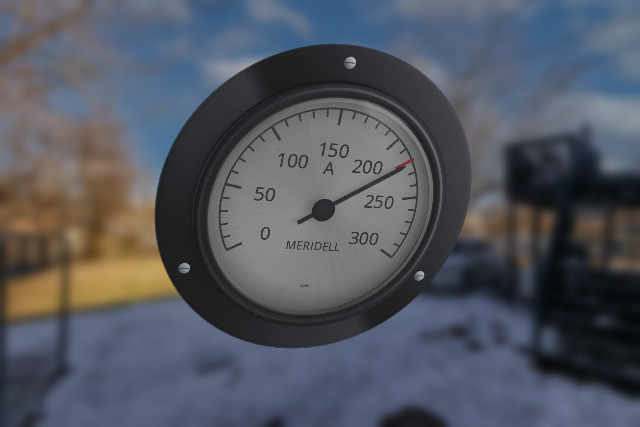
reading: A 220
